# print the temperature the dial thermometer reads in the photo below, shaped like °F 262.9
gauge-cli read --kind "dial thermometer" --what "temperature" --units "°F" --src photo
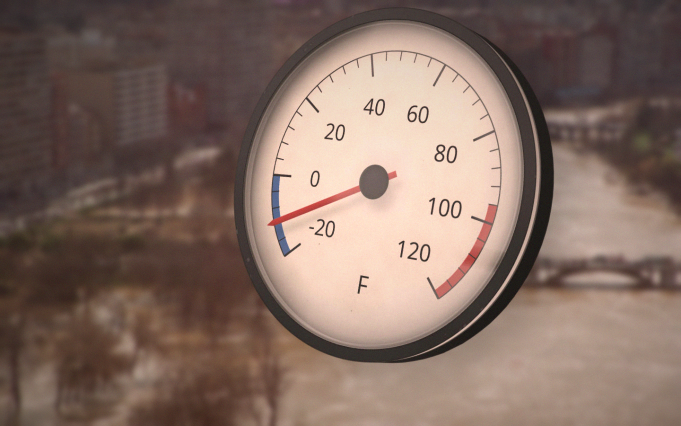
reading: °F -12
